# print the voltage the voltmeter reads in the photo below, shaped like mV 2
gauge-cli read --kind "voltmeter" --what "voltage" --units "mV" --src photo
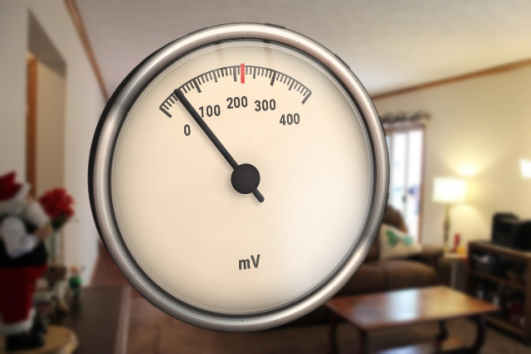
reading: mV 50
